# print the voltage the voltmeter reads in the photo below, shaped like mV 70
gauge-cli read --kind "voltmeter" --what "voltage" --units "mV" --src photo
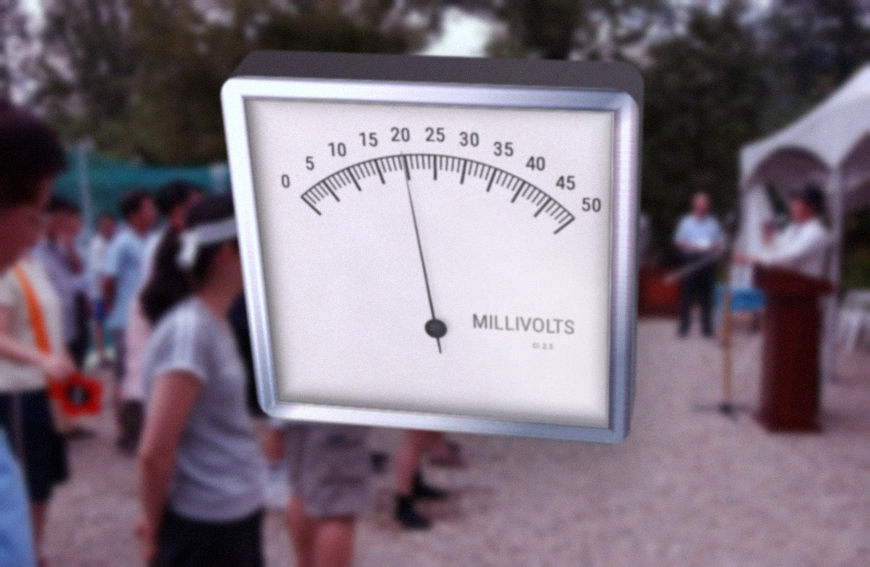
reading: mV 20
